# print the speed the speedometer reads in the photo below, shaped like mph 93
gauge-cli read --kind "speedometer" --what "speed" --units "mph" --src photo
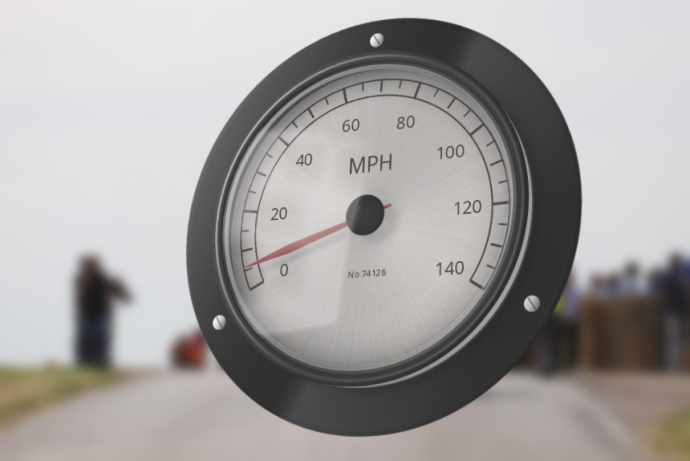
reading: mph 5
